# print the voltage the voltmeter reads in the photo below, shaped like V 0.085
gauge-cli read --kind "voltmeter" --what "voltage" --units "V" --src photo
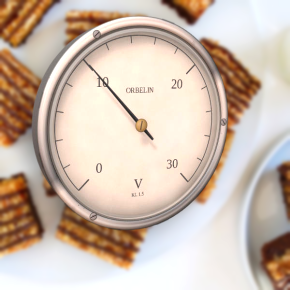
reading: V 10
